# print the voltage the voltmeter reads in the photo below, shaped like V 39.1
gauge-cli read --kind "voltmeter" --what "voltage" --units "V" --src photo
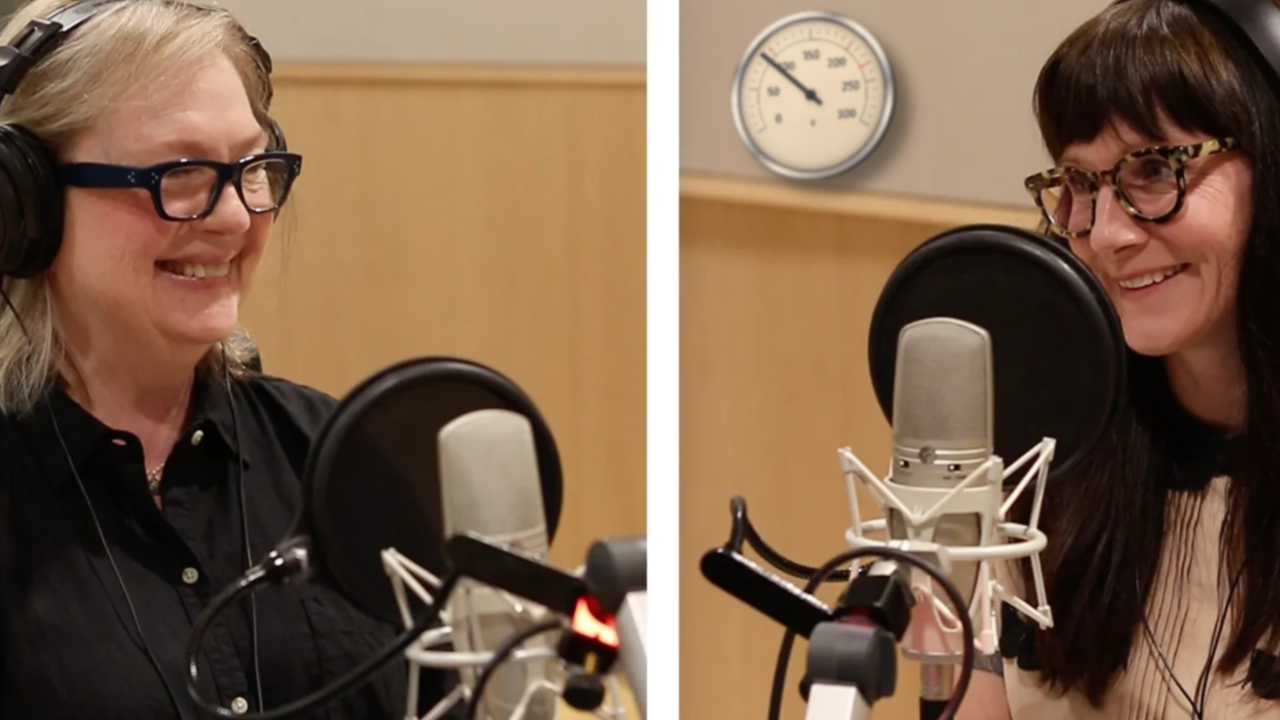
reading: V 90
